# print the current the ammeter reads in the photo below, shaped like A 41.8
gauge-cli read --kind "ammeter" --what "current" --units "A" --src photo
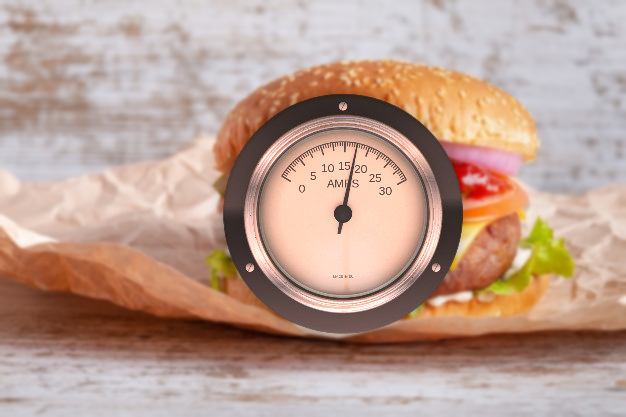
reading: A 17.5
